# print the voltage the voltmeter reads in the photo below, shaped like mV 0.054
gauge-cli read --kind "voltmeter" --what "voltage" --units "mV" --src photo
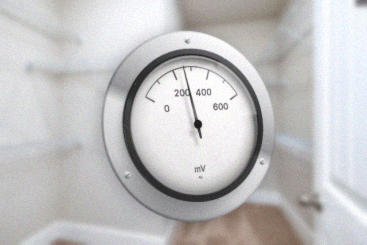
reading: mV 250
